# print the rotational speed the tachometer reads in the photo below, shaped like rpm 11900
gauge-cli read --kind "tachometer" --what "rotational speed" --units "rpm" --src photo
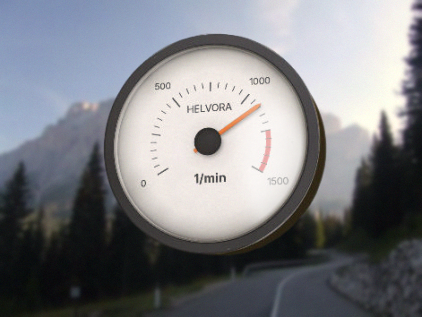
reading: rpm 1100
